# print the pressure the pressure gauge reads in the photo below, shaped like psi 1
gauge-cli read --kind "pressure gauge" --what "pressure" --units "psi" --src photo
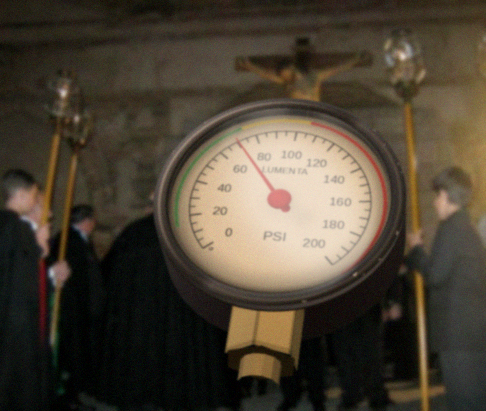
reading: psi 70
